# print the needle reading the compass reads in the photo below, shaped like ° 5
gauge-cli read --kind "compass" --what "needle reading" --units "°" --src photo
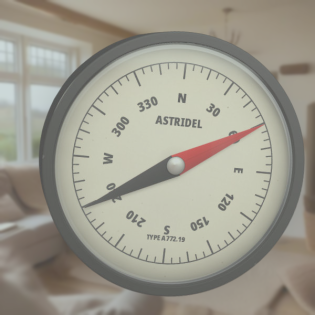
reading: ° 60
